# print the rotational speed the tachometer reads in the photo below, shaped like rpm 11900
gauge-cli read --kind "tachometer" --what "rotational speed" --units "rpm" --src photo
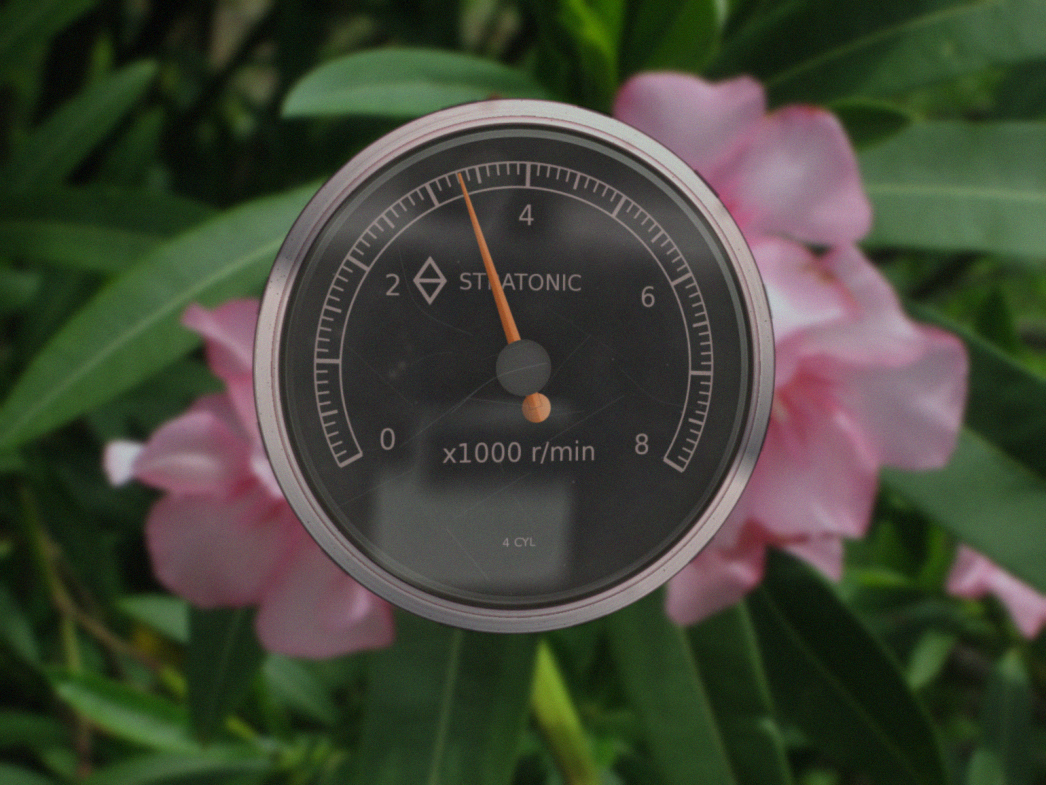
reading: rpm 3300
